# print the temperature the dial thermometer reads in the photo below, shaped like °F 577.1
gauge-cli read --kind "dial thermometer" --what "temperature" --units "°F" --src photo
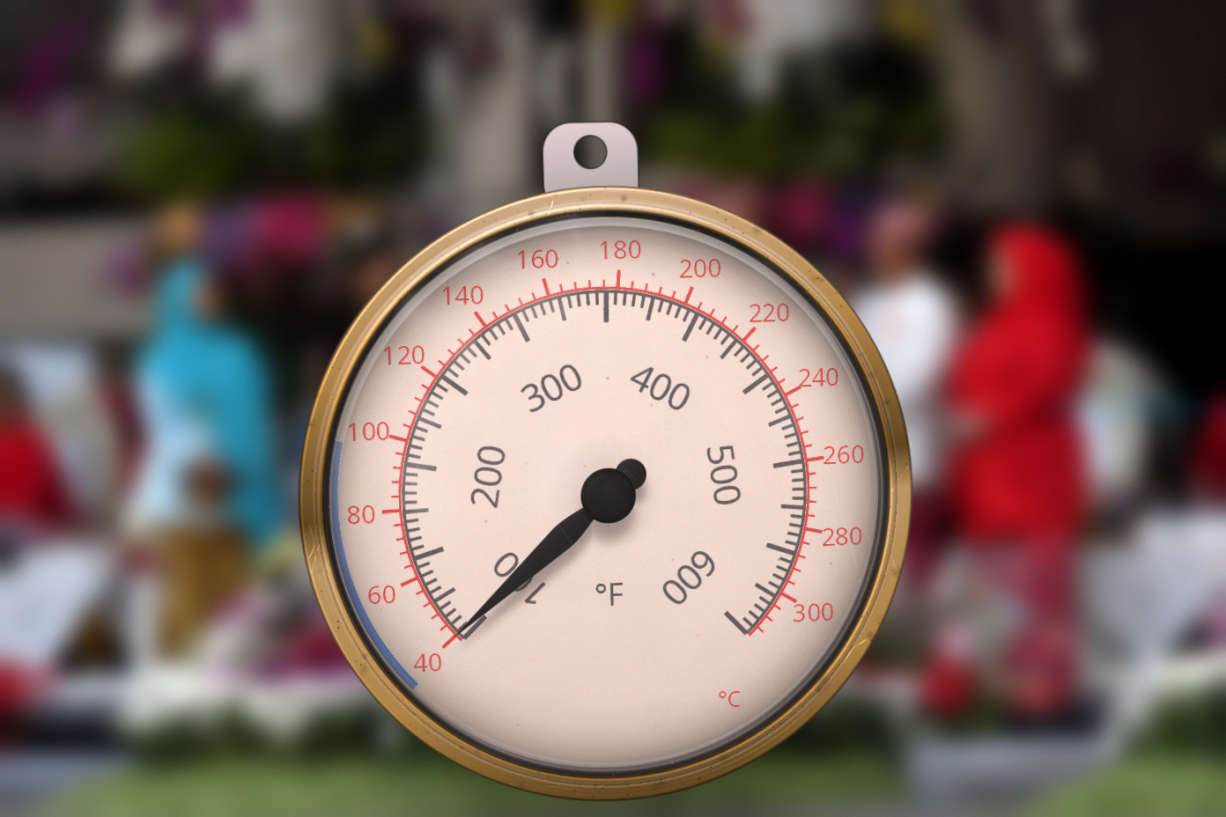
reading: °F 105
